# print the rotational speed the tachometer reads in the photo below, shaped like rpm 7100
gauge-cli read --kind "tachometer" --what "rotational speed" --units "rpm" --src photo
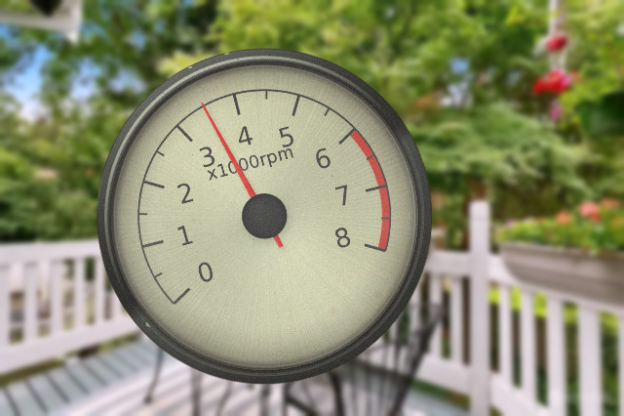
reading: rpm 3500
